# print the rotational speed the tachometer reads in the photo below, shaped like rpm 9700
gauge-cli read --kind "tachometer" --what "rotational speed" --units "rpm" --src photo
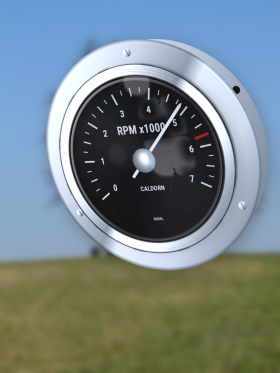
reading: rpm 4875
